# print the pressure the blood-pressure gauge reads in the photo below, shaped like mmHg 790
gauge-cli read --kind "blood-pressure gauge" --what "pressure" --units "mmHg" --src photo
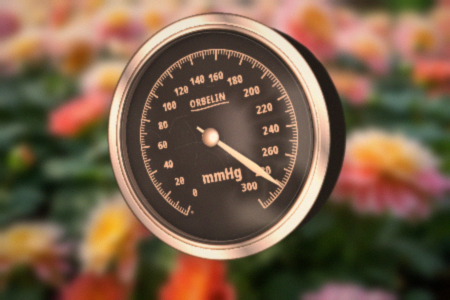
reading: mmHg 280
